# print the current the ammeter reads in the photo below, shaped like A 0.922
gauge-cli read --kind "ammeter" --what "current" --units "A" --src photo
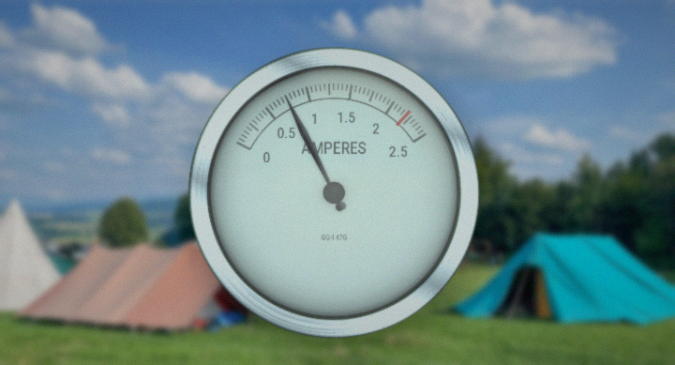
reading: A 0.75
